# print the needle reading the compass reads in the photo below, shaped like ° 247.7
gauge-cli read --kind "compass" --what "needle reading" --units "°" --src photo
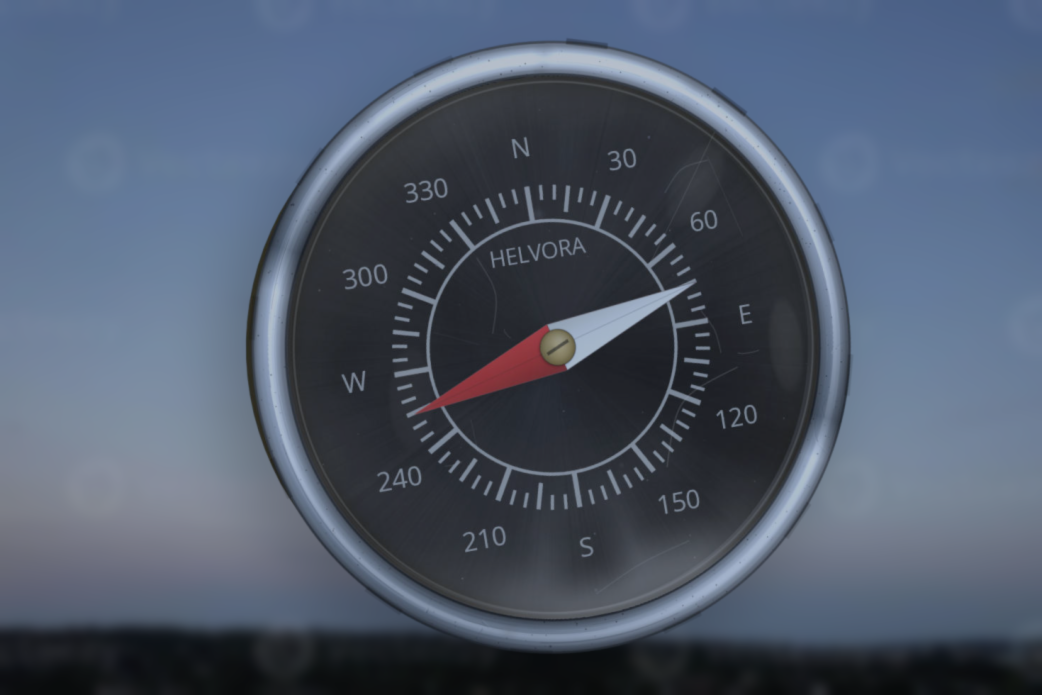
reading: ° 255
